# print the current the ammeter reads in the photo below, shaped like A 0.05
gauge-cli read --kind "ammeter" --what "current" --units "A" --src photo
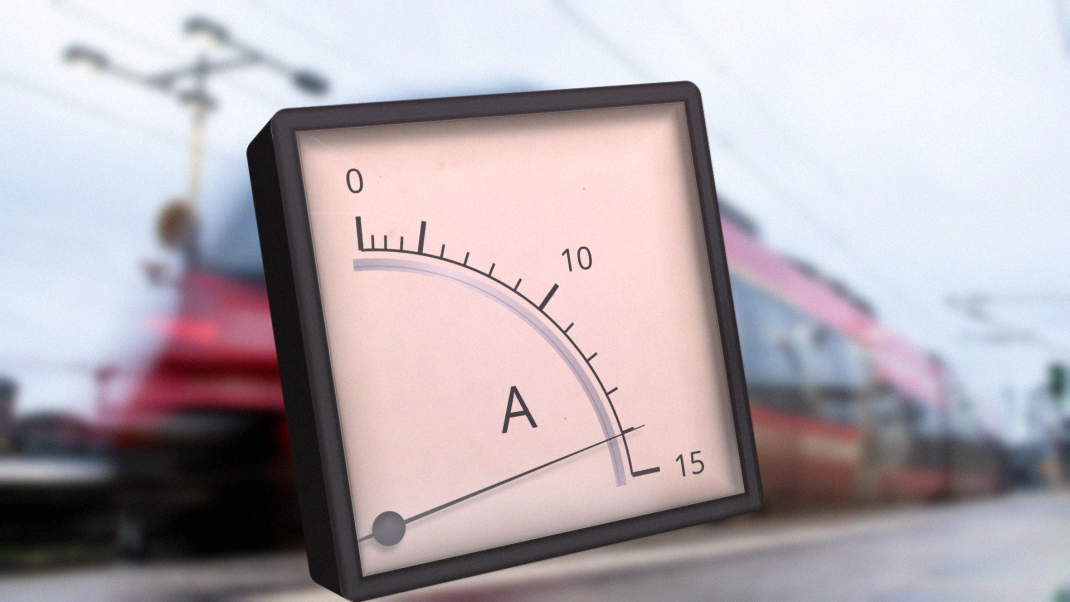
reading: A 14
